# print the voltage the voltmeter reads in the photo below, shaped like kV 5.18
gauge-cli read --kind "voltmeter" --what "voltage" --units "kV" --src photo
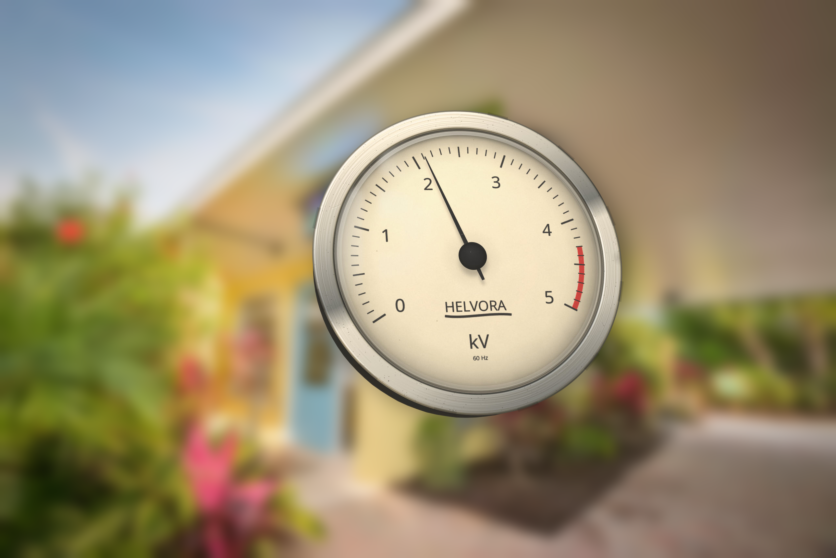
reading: kV 2.1
